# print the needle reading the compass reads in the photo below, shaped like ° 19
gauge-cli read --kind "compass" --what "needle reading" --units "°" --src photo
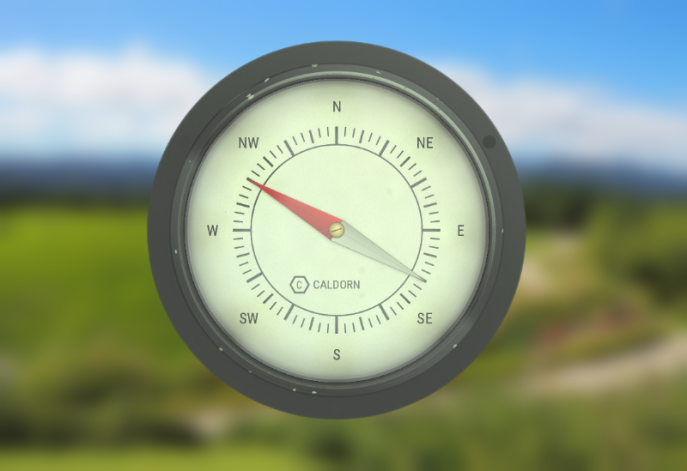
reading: ° 300
